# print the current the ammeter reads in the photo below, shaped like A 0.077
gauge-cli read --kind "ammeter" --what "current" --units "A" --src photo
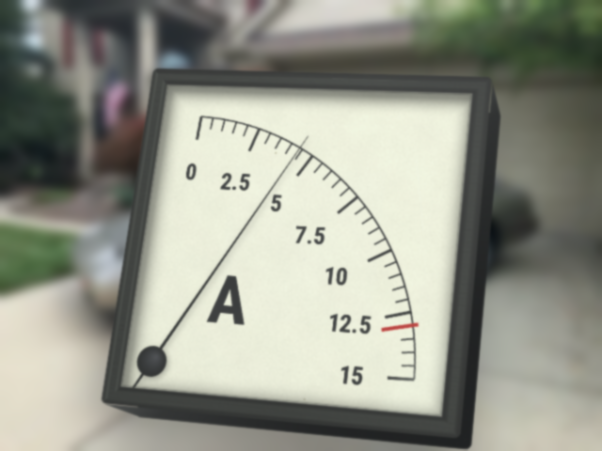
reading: A 4.5
